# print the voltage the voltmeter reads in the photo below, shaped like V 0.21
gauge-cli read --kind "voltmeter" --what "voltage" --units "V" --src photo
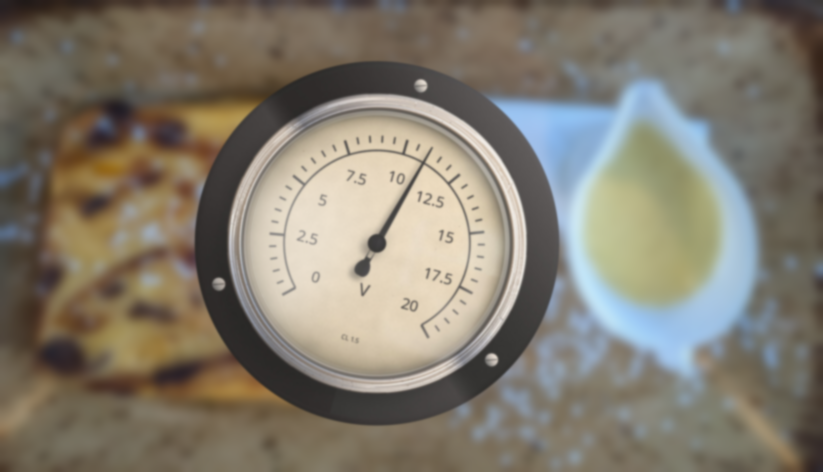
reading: V 11
